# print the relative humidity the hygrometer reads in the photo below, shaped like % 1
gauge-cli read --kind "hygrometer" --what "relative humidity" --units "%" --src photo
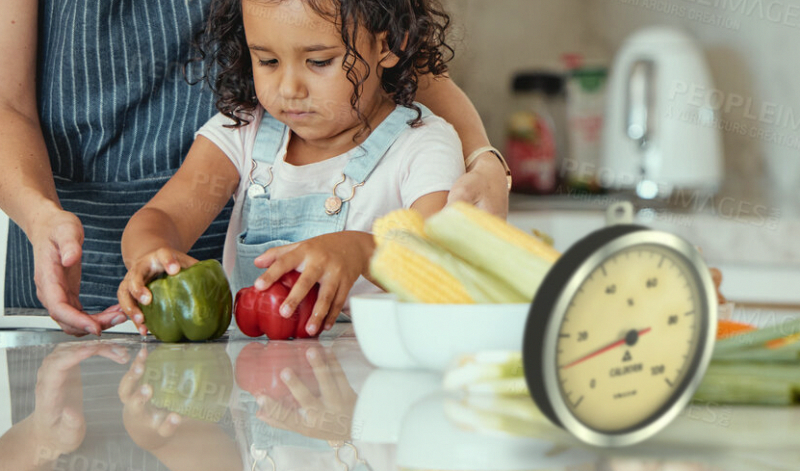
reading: % 12
